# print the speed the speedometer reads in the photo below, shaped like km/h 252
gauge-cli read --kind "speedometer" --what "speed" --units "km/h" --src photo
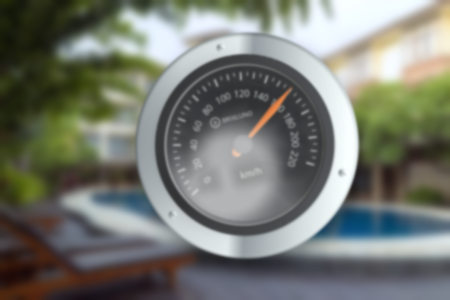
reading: km/h 160
